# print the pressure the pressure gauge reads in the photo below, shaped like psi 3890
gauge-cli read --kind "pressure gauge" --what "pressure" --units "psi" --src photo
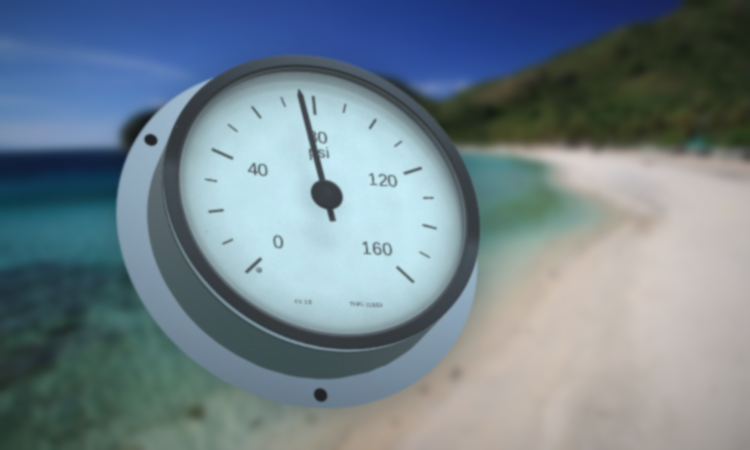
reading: psi 75
